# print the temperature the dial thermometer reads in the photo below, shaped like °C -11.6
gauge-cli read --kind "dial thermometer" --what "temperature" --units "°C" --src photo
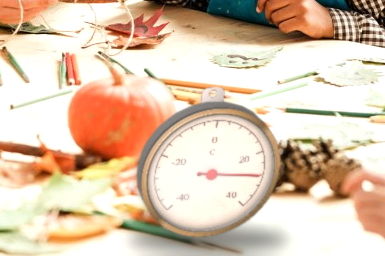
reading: °C 28
